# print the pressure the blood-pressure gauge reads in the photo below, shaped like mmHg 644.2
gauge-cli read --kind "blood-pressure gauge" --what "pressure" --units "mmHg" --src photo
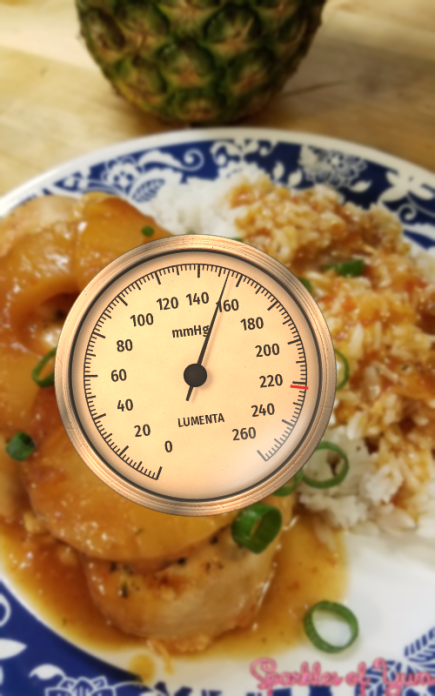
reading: mmHg 154
